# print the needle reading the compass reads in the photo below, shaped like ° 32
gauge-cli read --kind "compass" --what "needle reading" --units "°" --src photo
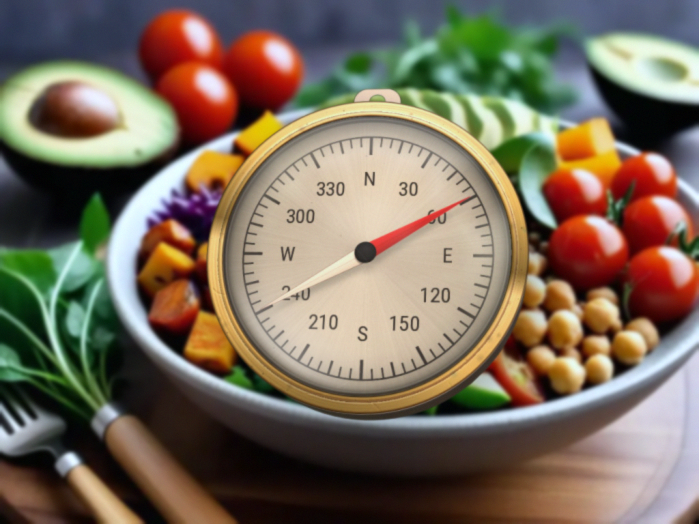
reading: ° 60
